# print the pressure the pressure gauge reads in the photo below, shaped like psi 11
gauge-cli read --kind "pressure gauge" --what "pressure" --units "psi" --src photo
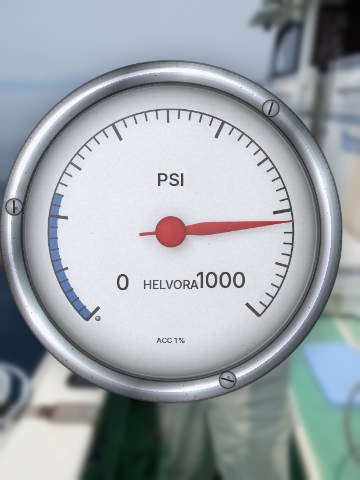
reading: psi 820
